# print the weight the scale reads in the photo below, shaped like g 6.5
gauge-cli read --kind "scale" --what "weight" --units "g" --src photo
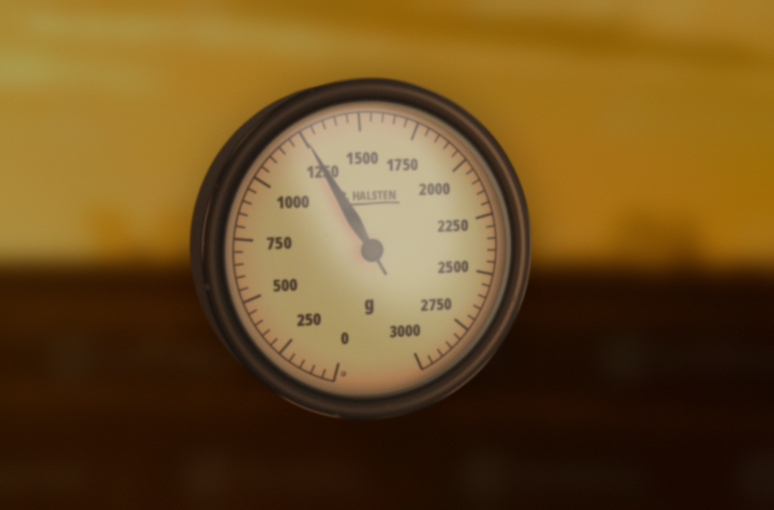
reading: g 1250
